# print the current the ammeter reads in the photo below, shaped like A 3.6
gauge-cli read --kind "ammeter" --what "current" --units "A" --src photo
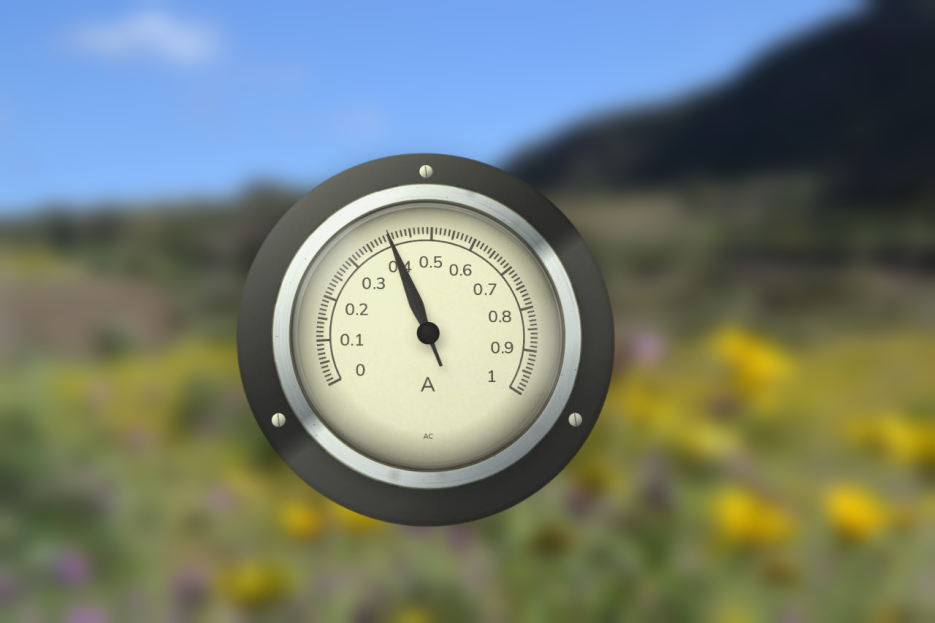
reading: A 0.4
